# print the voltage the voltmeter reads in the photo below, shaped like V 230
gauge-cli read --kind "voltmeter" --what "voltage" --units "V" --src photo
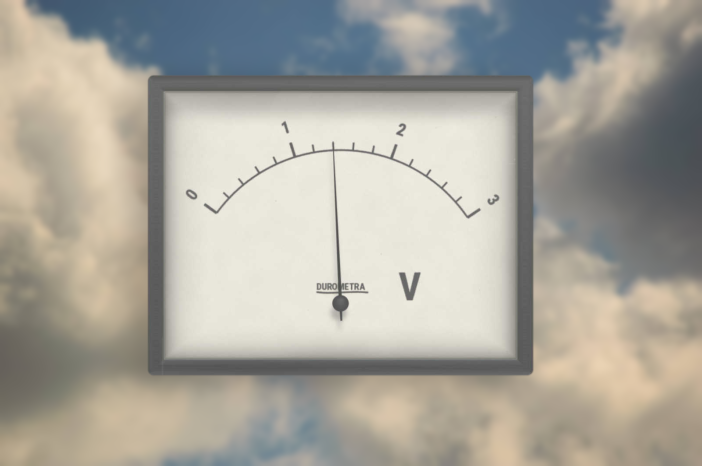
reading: V 1.4
